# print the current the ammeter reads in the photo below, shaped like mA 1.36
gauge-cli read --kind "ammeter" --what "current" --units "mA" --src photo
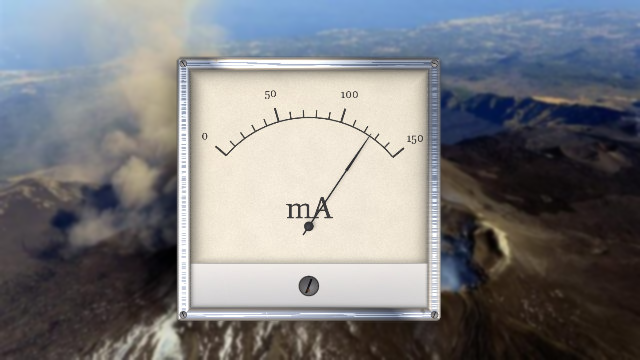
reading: mA 125
